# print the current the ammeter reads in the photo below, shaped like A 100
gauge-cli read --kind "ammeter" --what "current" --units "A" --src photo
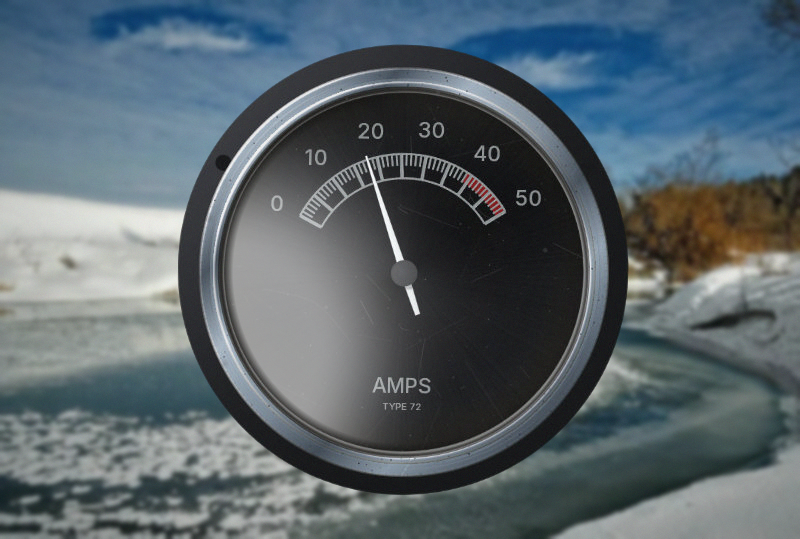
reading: A 18
